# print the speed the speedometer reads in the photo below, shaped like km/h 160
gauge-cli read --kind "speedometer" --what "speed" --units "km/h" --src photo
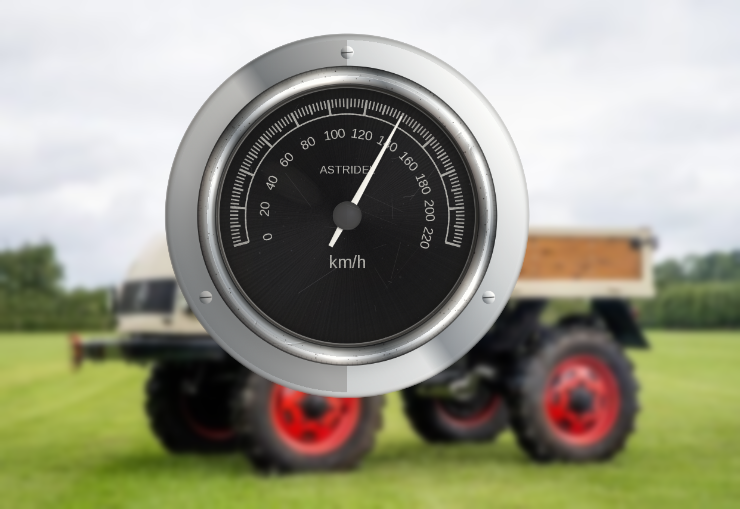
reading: km/h 140
